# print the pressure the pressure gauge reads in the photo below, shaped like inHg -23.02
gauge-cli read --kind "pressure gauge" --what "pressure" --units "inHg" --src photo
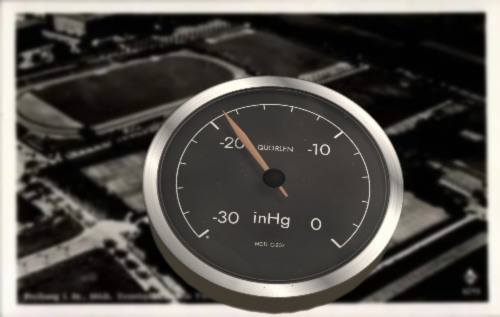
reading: inHg -19
